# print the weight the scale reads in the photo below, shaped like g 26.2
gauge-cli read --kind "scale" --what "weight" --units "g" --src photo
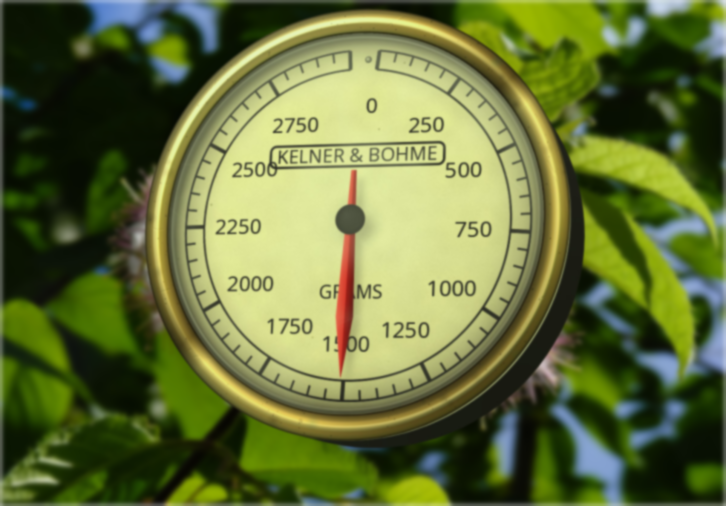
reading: g 1500
